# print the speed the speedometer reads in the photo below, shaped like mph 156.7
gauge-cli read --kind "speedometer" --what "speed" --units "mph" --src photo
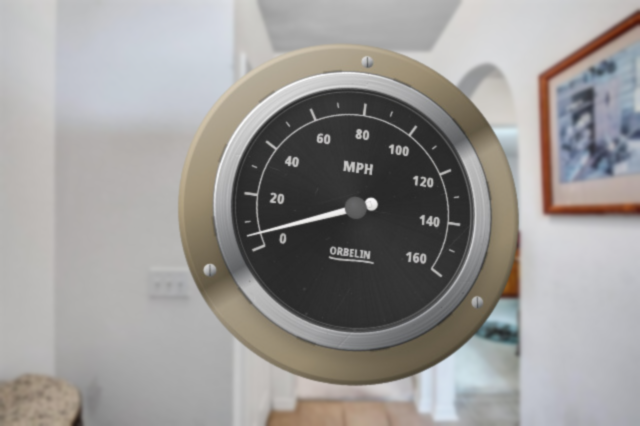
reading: mph 5
